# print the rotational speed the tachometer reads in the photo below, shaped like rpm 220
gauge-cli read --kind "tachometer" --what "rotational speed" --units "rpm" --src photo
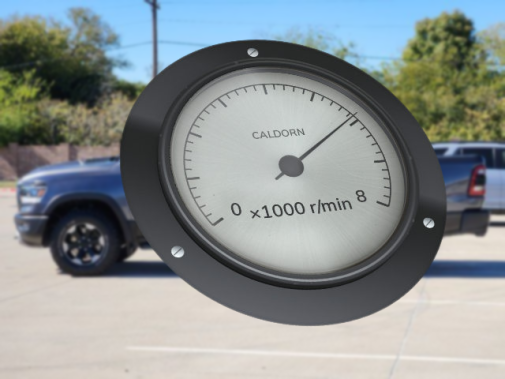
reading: rpm 5900
